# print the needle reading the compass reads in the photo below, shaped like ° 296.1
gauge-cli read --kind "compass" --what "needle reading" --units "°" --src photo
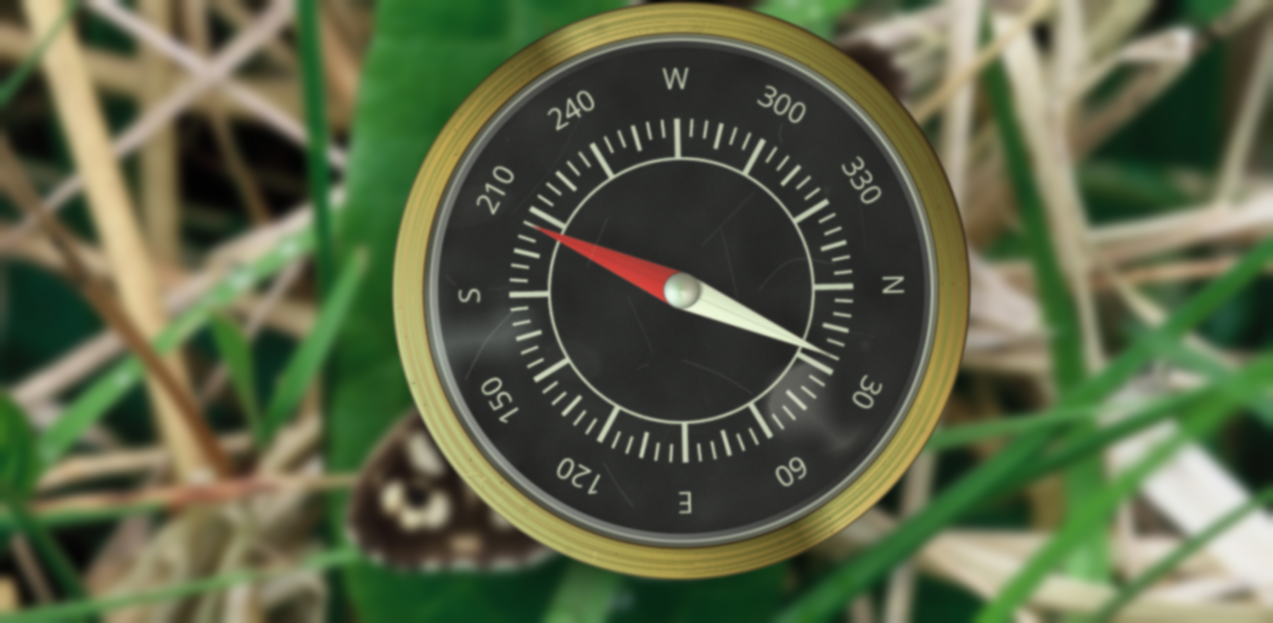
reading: ° 205
